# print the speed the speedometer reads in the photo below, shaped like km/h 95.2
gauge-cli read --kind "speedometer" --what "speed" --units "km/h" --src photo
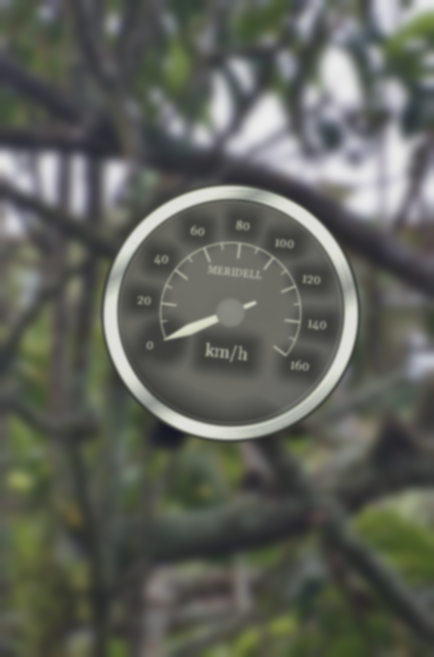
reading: km/h 0
